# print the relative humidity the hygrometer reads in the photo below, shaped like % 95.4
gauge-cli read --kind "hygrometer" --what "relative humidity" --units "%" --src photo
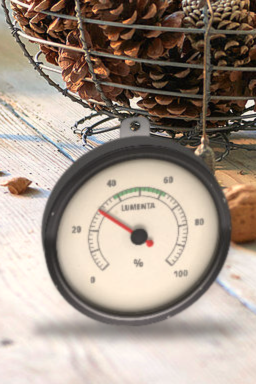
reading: % 30
